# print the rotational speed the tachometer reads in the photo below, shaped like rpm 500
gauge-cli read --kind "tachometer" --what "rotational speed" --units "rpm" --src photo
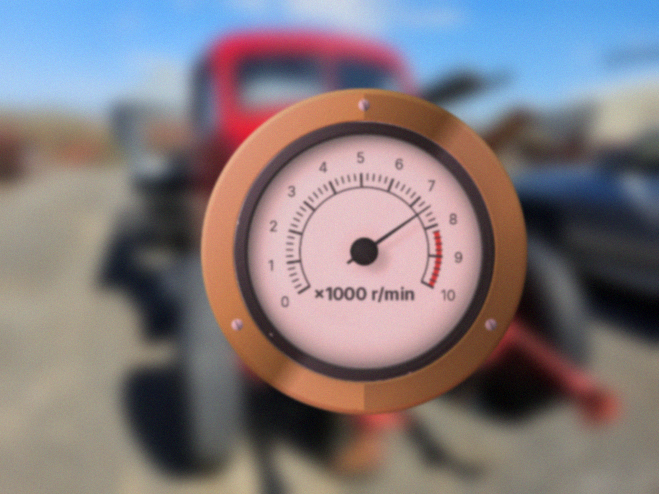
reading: rpm 7400
